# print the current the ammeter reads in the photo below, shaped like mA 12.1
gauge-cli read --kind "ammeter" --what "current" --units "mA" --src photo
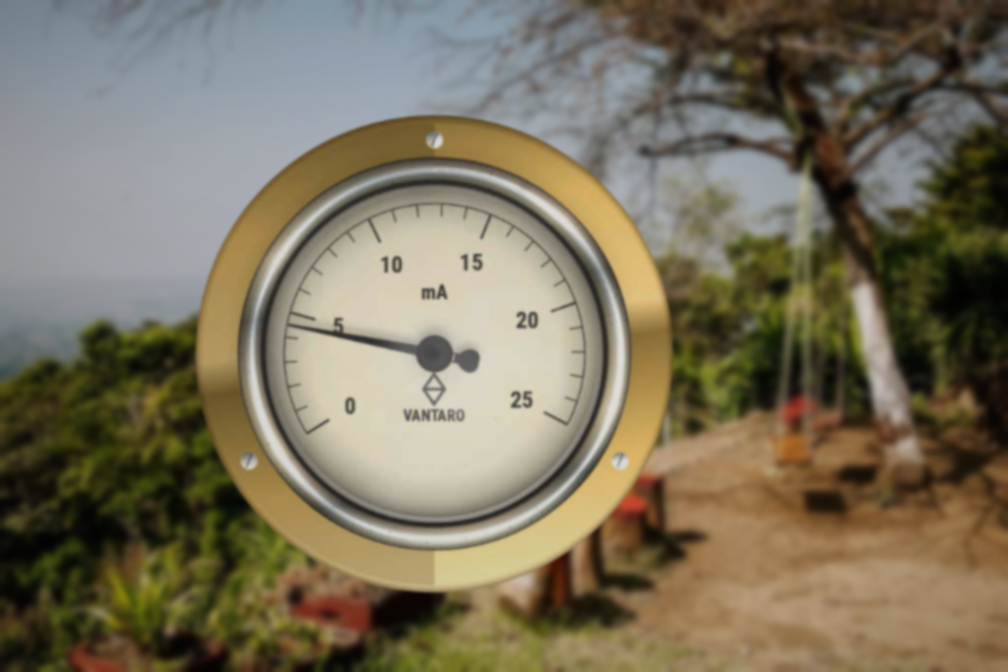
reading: mA 4.5
